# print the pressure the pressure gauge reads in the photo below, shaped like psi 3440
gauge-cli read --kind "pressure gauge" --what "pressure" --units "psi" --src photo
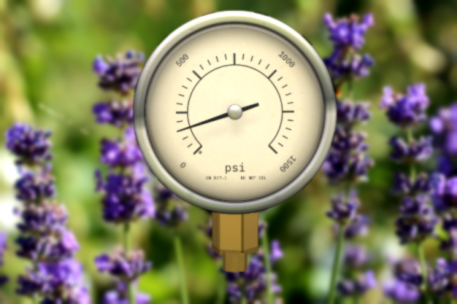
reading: psi 150
